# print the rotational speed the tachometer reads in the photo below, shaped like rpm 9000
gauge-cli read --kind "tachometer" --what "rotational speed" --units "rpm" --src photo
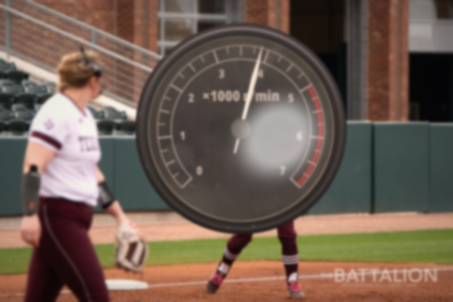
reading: rpm 3875
